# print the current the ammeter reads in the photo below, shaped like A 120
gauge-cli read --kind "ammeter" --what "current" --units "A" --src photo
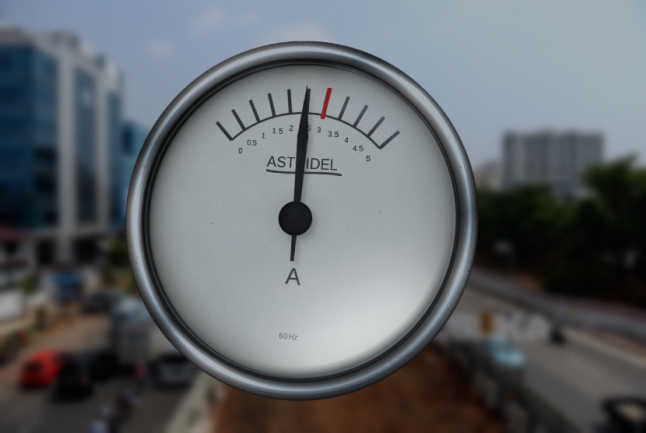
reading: A 2.5
